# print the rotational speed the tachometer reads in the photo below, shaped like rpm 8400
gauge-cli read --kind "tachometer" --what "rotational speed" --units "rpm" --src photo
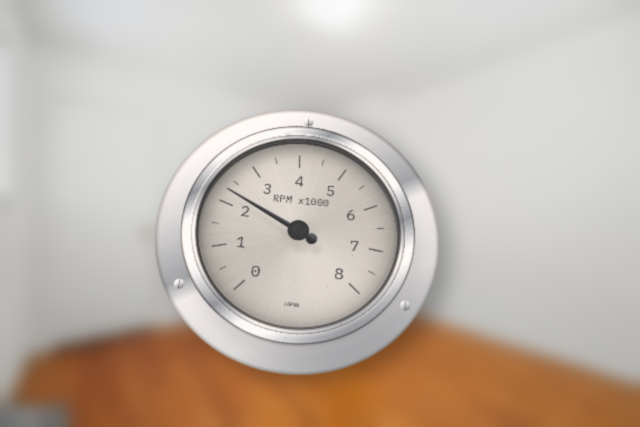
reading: rpm 2250
